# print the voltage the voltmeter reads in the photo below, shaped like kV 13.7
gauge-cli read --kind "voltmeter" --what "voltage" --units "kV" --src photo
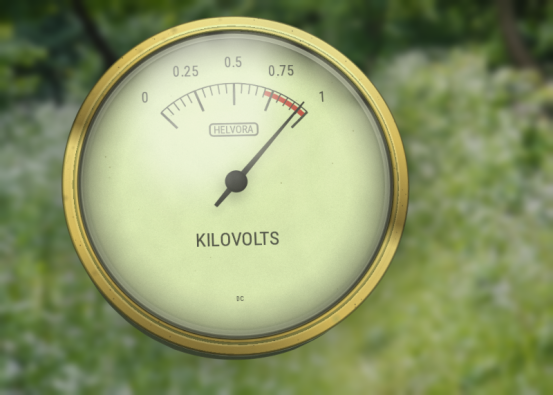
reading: kV 0.95
